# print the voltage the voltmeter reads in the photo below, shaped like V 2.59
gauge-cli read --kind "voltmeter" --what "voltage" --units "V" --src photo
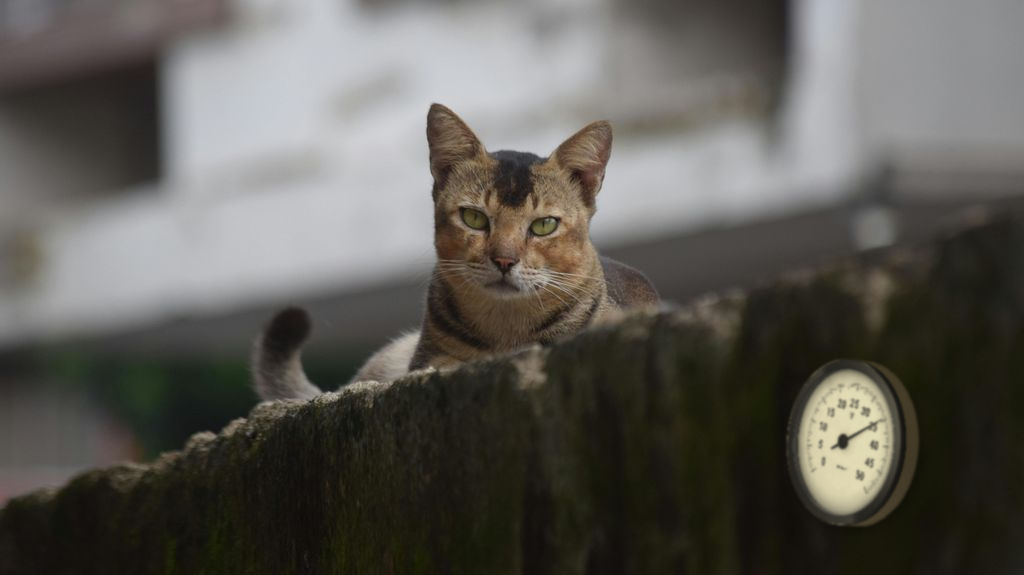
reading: V 35
